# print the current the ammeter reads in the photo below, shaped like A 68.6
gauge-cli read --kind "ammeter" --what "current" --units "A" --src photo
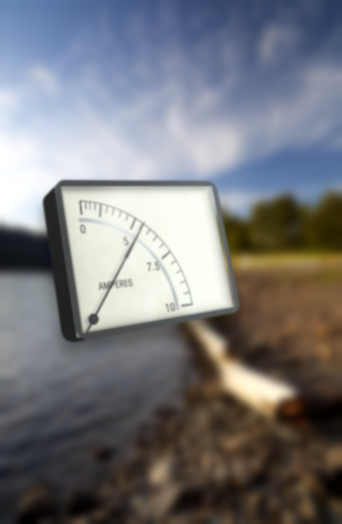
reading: A 5.5
